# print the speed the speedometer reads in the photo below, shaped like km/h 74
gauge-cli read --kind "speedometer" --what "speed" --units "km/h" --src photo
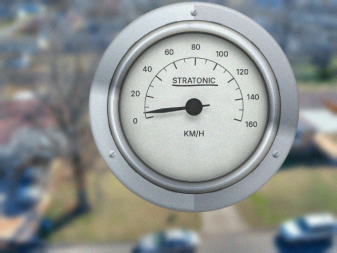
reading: km/h 5
